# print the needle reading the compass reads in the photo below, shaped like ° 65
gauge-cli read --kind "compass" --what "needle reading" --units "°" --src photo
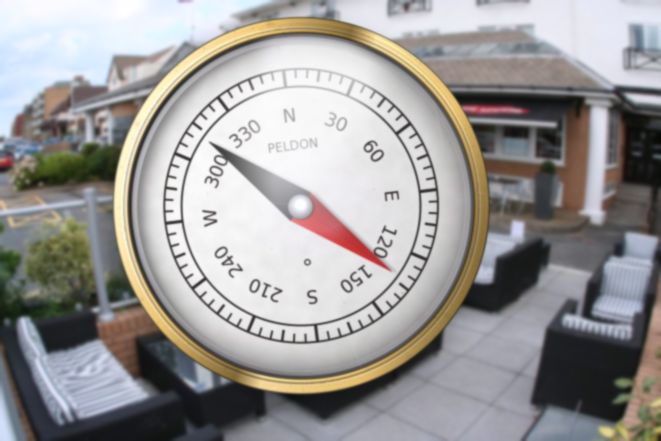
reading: ° 132.5
